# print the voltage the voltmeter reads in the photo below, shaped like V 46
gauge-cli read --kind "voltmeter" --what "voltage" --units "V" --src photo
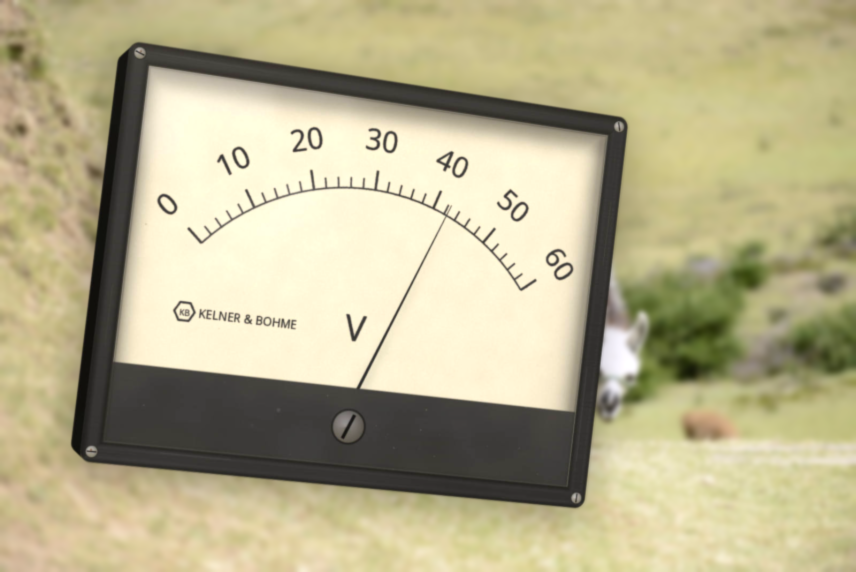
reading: V 42
